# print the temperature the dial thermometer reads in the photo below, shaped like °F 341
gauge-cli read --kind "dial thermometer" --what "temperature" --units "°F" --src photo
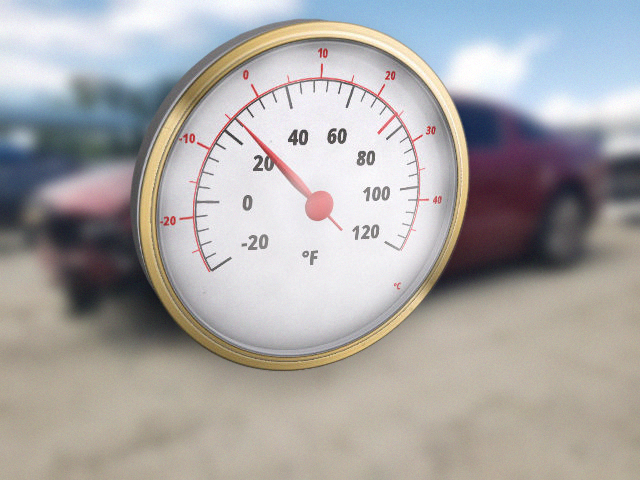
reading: °F 24
